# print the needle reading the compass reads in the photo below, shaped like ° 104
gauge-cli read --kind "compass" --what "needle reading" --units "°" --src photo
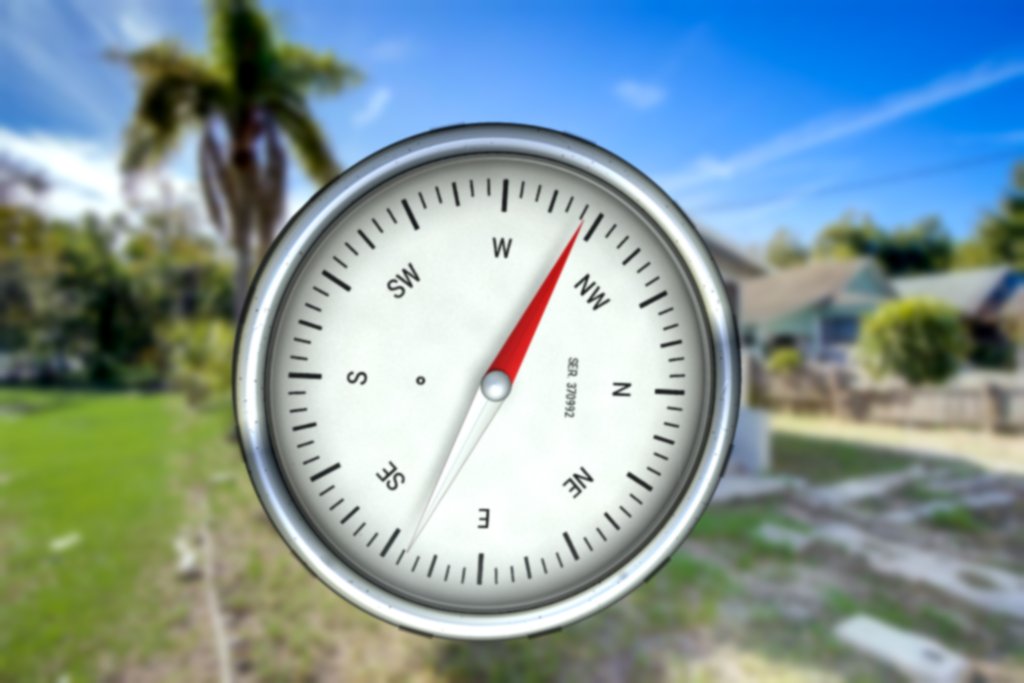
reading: ° 295
